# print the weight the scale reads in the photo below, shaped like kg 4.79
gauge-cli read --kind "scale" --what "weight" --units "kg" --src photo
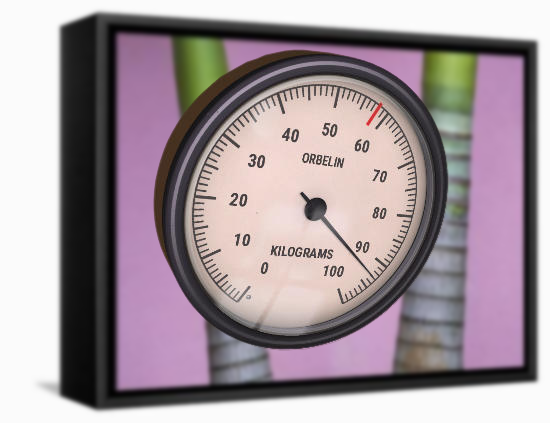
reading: kg 93
